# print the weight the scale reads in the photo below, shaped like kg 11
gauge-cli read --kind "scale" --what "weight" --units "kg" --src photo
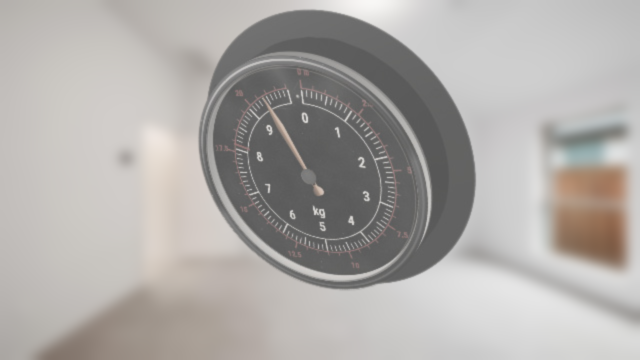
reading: kg 9.5
